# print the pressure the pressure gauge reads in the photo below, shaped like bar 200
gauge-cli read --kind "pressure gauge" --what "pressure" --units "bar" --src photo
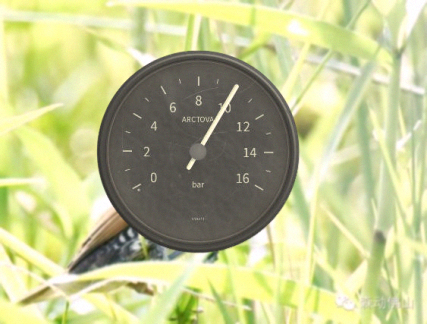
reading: bar 10
